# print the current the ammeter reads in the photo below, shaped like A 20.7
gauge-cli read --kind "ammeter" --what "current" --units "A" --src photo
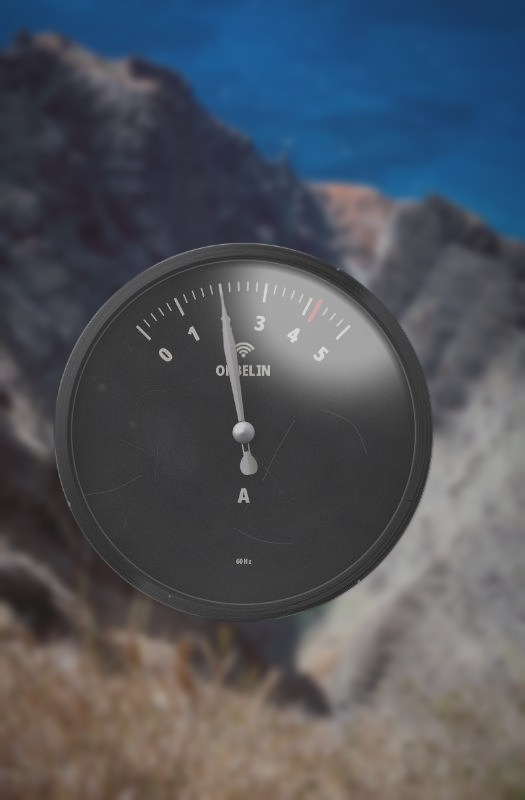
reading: A 2
